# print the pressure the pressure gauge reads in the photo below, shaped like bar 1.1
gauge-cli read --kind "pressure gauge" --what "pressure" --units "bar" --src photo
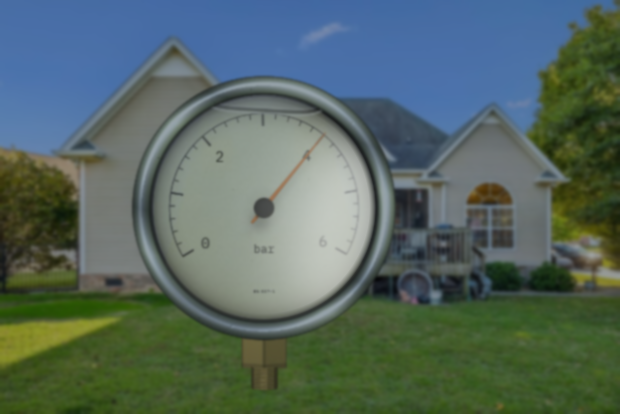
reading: bar 4
